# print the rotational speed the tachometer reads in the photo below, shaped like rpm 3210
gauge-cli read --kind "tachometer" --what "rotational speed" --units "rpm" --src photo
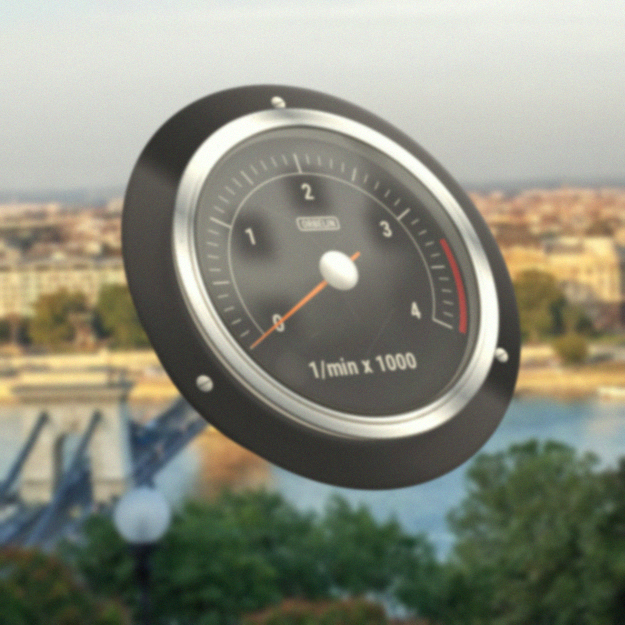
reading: rpm 0
